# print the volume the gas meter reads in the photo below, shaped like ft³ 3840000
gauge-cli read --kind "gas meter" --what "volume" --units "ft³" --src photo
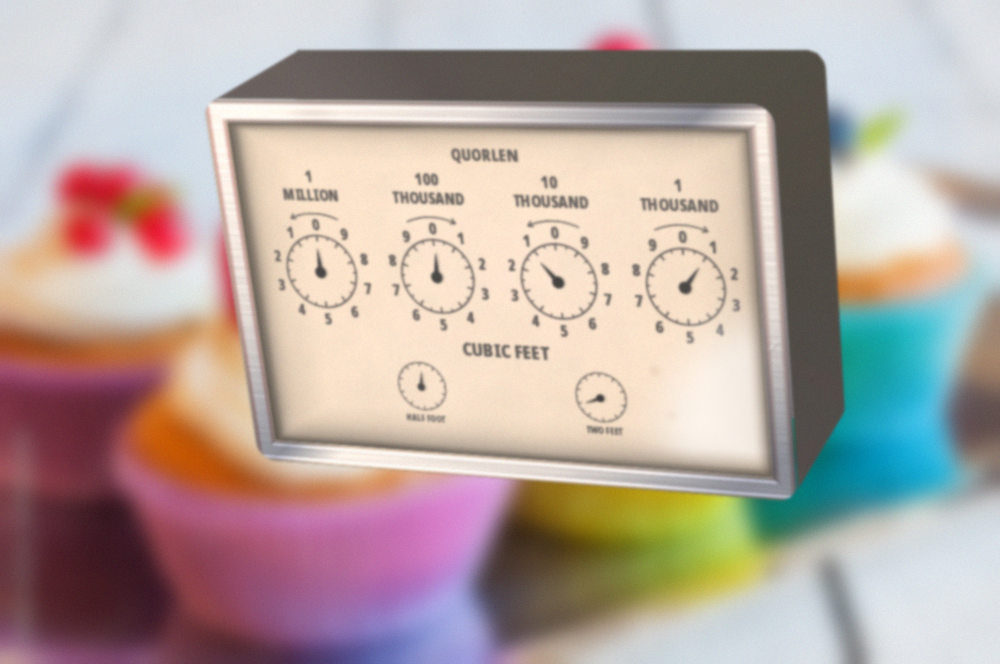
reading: ft³ 1100
